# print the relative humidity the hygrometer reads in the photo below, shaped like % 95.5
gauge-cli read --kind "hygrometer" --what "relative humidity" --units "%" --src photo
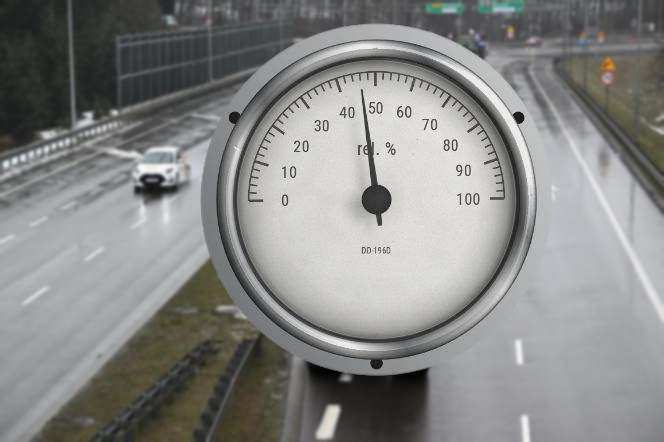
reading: % 46
